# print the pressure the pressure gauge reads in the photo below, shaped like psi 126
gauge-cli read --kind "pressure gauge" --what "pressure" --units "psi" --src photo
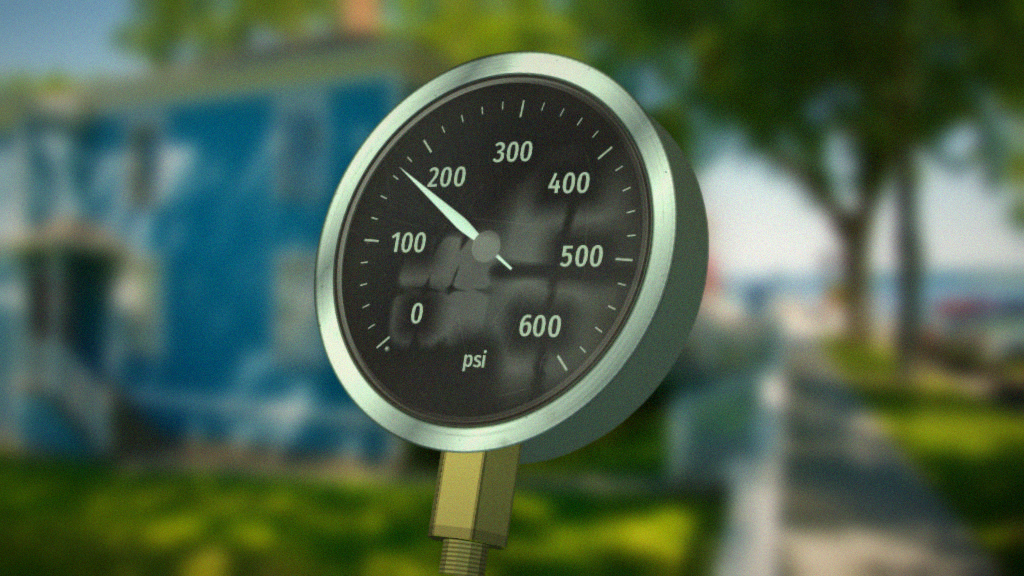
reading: psi 170
